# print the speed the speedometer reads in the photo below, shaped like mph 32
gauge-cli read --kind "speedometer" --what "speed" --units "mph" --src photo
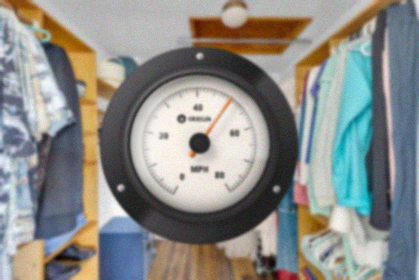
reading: mph 50
